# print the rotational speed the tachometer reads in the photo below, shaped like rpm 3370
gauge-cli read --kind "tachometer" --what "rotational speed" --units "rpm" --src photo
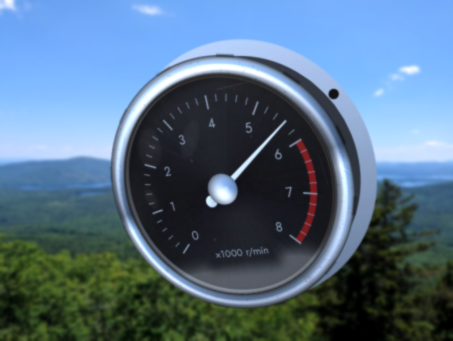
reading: rpm 5600
